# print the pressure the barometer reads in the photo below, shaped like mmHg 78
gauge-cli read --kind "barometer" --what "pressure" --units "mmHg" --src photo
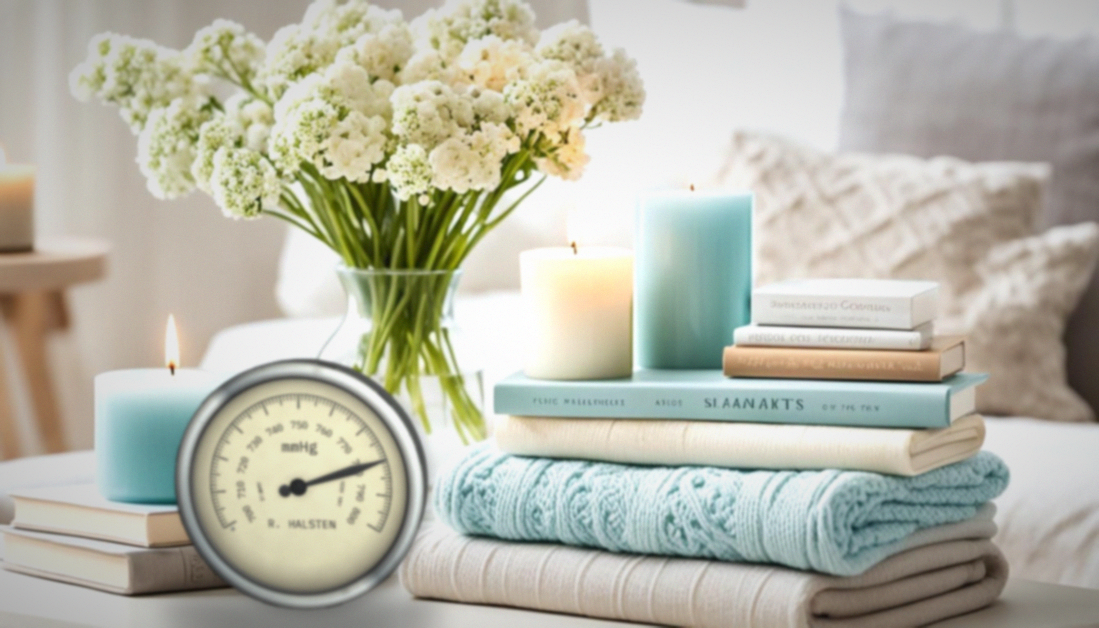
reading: mmHg 780
